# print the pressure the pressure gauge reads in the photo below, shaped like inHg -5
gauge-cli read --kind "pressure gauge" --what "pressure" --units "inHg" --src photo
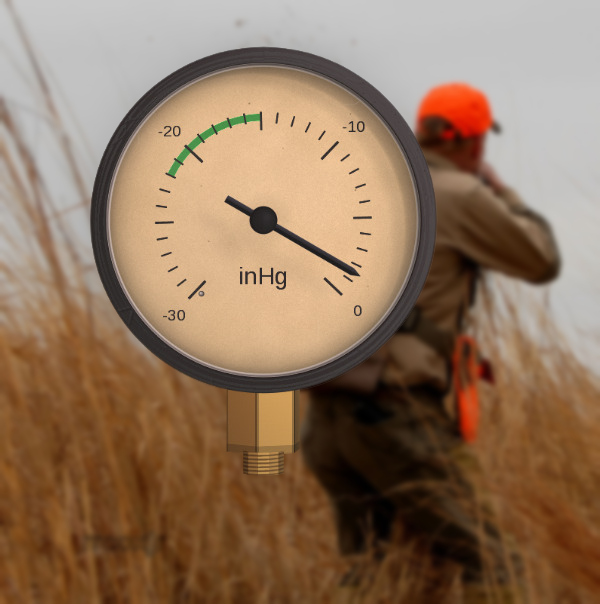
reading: inHg -1.5
